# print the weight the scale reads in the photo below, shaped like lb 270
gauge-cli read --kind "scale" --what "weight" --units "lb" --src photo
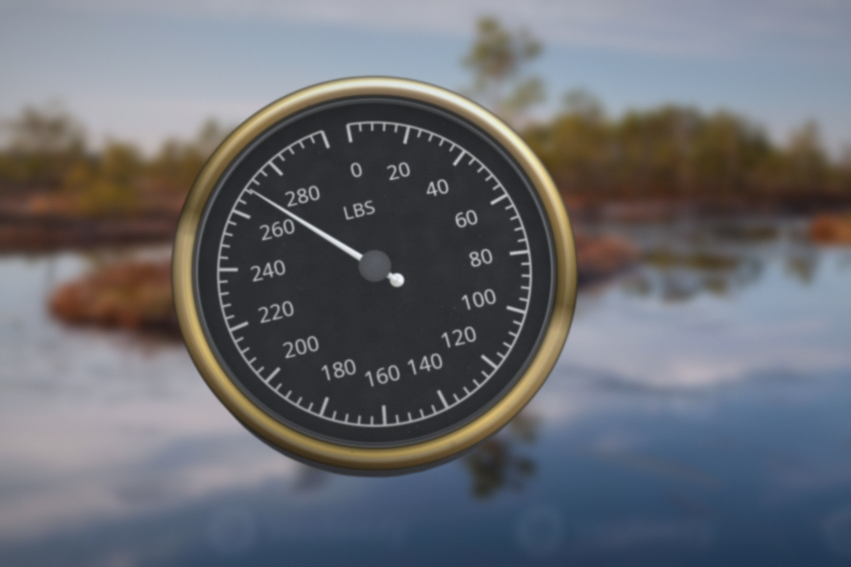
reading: lb 268
